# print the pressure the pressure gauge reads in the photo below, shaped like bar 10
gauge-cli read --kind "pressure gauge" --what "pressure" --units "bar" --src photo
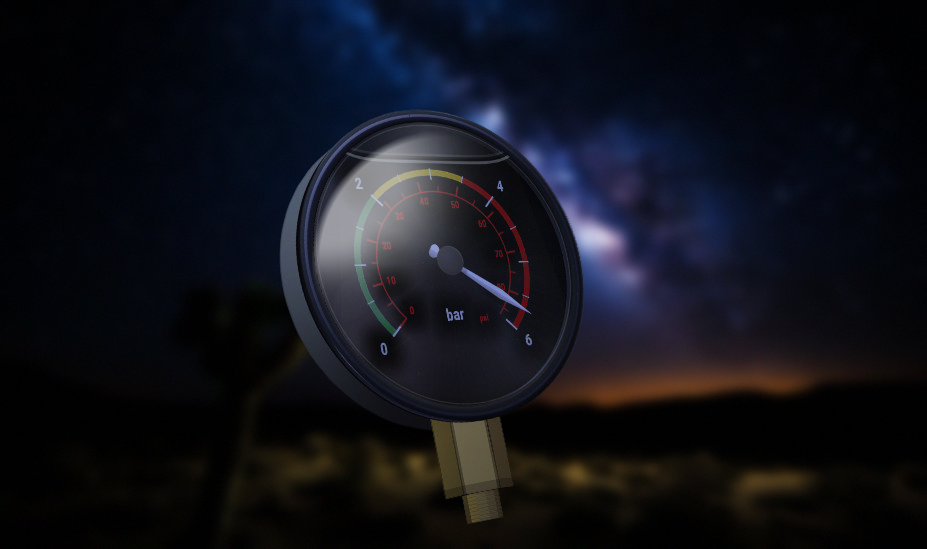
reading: bar 5.75
